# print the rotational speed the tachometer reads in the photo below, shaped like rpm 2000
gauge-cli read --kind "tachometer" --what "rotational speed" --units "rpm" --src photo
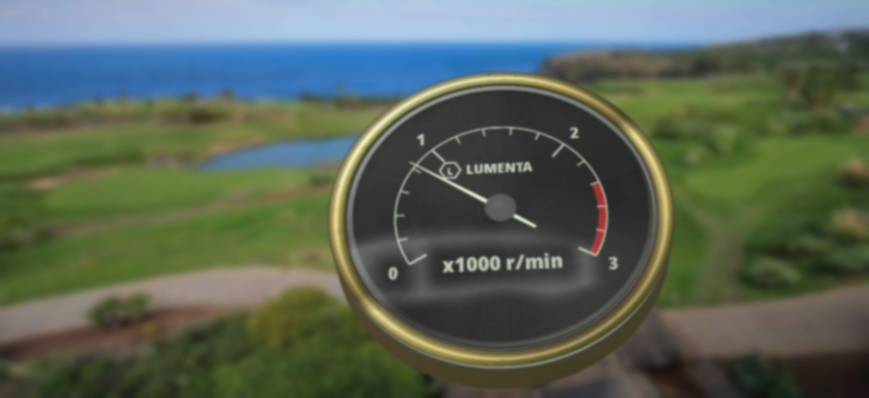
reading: rpm 800
